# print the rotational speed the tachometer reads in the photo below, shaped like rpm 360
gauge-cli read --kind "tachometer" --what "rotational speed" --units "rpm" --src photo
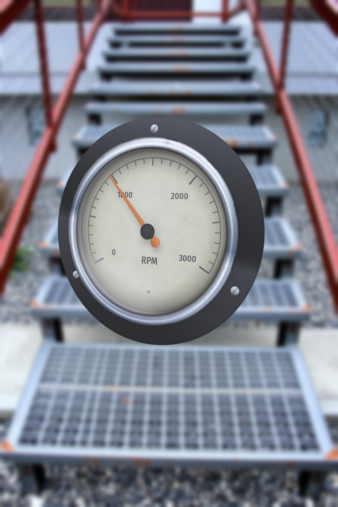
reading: rpm 1000
